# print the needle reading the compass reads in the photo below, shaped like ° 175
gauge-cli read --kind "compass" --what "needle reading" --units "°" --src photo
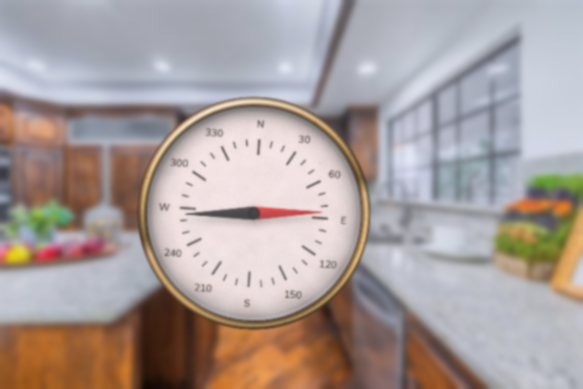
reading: ° 85
